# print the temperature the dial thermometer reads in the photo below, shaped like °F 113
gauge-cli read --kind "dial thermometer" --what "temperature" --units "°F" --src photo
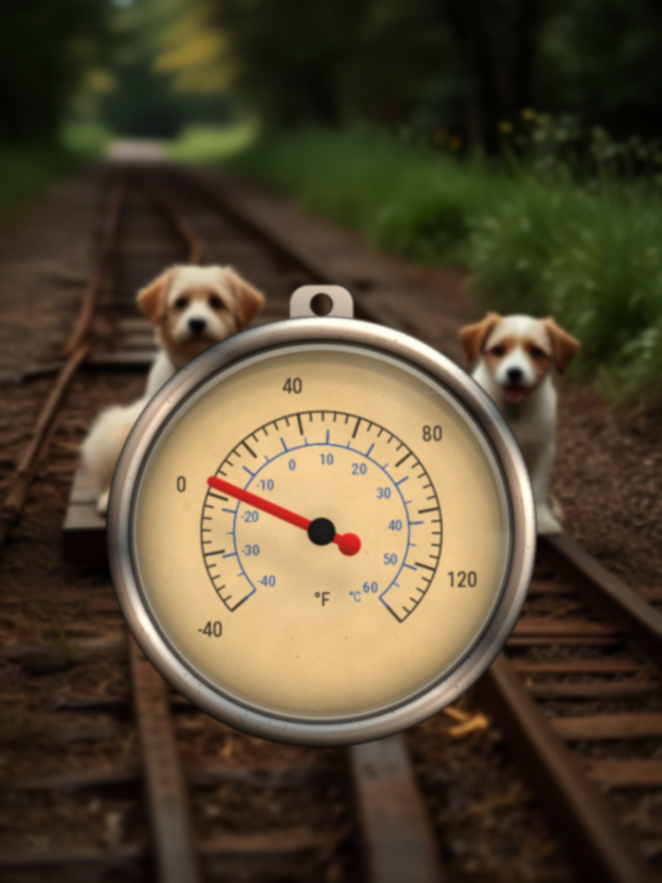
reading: °F 4
